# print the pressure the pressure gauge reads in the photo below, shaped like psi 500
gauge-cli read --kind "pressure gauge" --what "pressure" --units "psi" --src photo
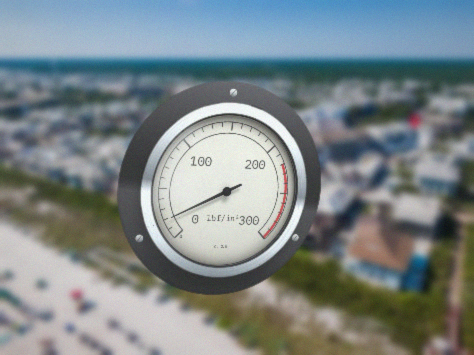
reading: psi 20
